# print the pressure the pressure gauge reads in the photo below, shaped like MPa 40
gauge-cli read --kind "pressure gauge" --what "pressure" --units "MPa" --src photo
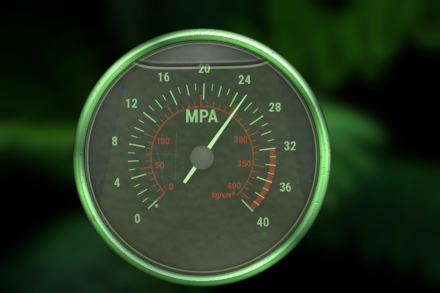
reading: MPa 25
